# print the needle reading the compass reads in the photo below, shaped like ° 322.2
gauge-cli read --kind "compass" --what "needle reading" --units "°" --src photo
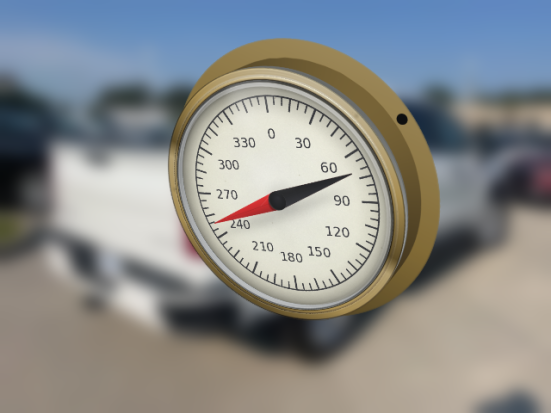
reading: ° 250
